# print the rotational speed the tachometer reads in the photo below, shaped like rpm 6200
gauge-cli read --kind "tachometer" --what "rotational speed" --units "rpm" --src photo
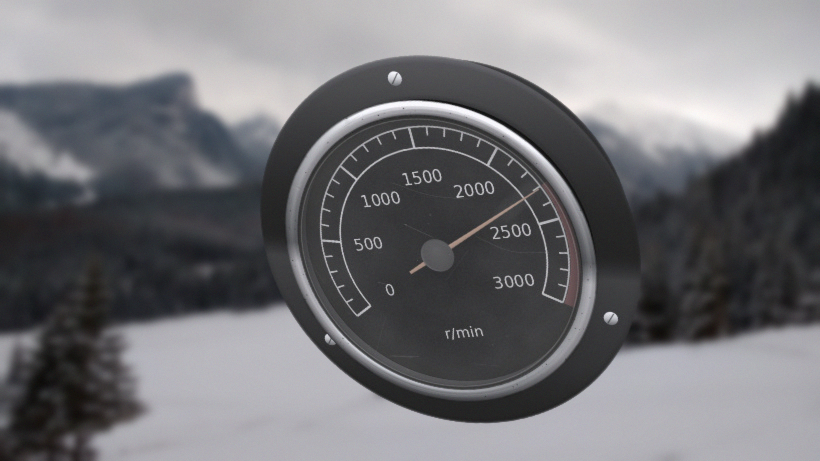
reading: rpm 2300
